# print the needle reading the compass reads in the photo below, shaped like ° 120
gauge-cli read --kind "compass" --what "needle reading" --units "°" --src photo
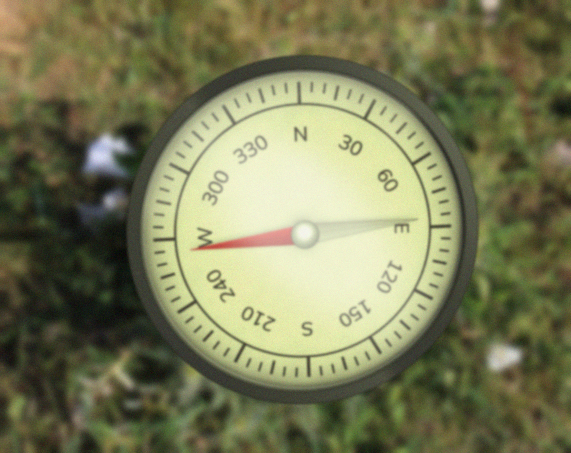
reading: ° 265
